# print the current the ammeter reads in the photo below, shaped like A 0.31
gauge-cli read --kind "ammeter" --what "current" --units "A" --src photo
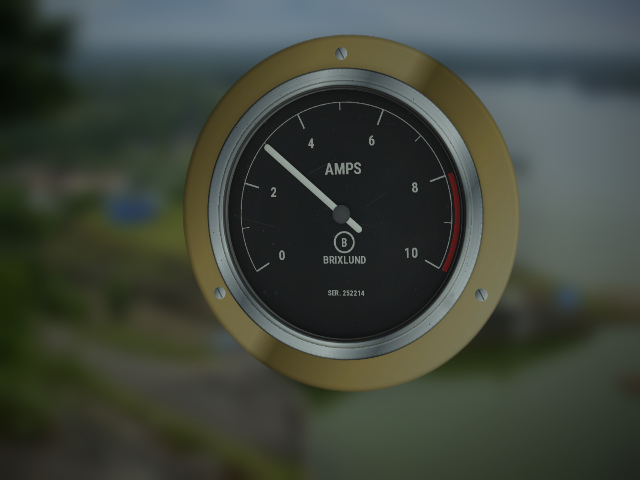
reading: A 3
